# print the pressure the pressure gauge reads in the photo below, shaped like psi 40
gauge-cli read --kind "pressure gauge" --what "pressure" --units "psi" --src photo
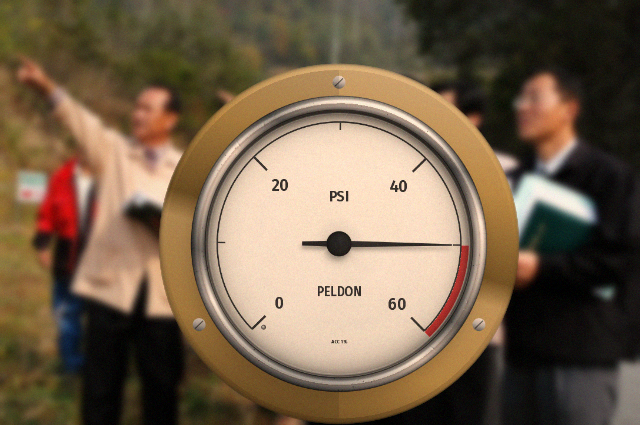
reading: psi 50
